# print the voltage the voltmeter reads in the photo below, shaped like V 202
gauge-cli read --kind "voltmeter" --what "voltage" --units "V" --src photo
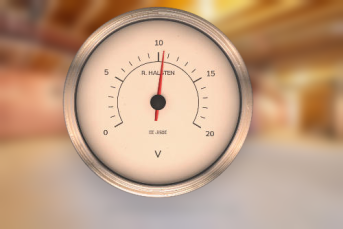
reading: V 10.5
